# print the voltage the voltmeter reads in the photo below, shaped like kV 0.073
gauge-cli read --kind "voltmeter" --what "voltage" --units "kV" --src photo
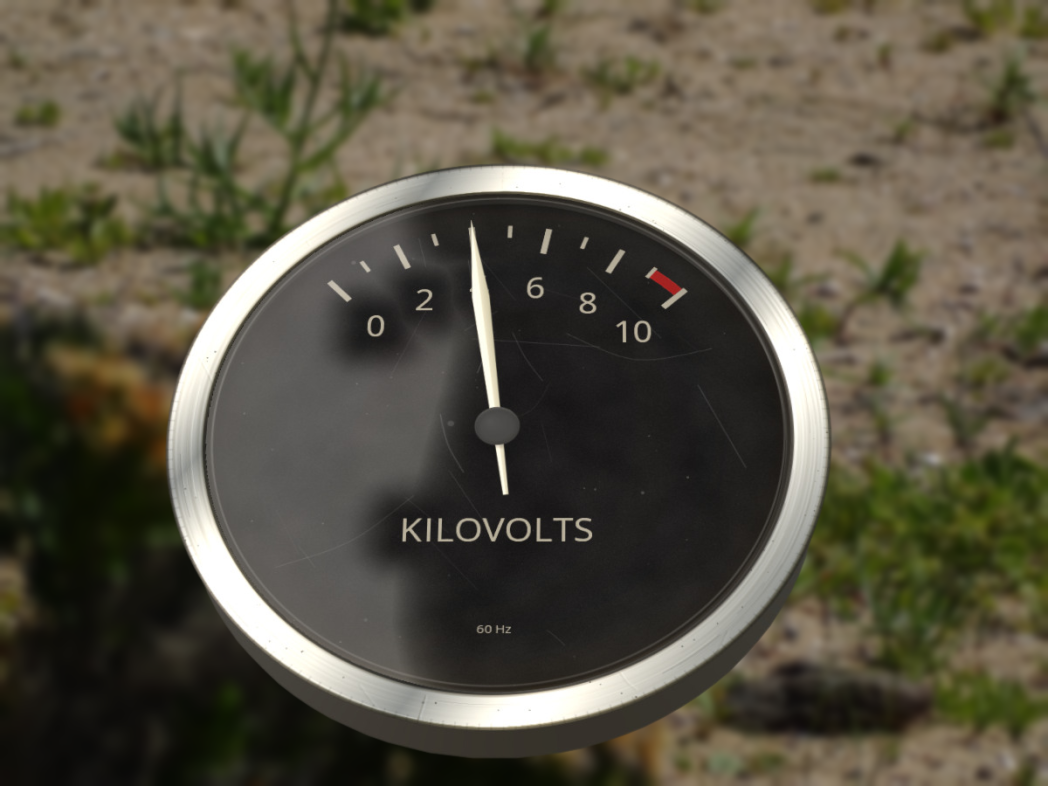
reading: kV 4
